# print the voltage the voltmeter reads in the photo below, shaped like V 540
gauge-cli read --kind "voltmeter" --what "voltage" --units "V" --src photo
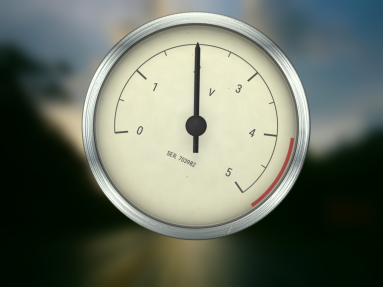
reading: V 2
